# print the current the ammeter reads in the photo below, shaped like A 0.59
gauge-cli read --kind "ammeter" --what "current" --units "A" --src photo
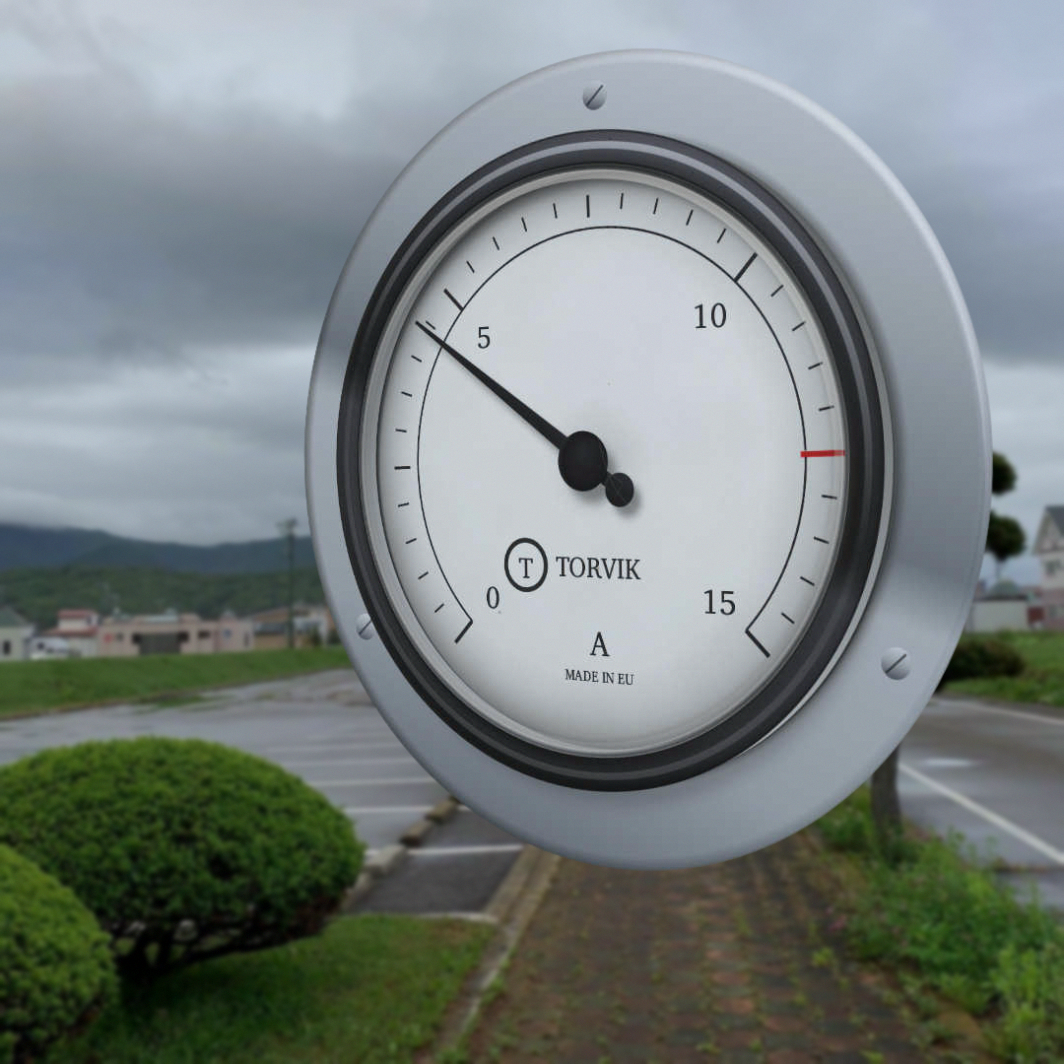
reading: A 4.5
